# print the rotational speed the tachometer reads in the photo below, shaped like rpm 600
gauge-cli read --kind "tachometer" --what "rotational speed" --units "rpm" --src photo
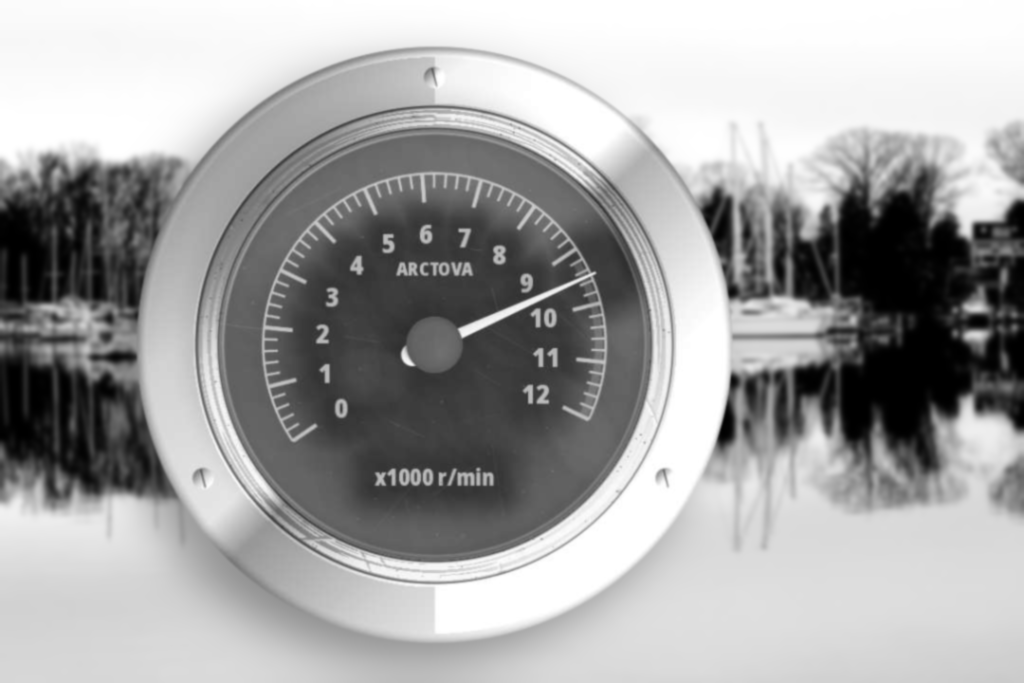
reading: rpm 9500
